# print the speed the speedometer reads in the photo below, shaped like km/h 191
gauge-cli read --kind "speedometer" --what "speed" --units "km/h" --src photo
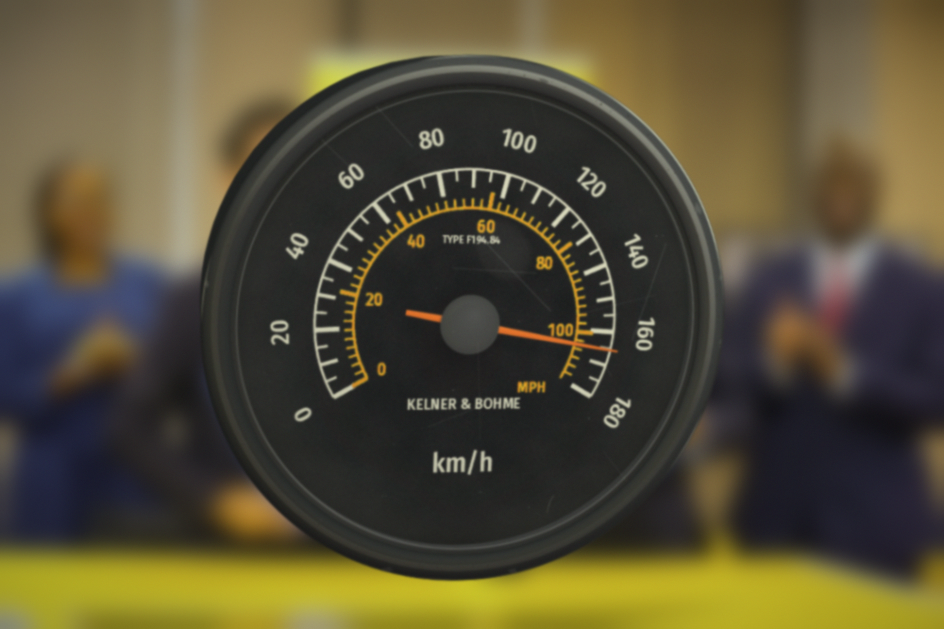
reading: km/h 165
